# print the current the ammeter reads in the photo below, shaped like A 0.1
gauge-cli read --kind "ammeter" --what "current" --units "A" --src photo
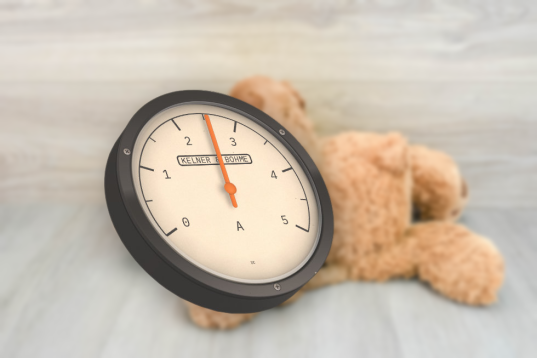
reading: A 2.5
